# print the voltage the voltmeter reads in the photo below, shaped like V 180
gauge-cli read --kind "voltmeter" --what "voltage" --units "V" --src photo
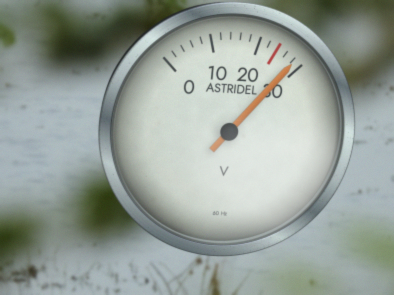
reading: V 28
